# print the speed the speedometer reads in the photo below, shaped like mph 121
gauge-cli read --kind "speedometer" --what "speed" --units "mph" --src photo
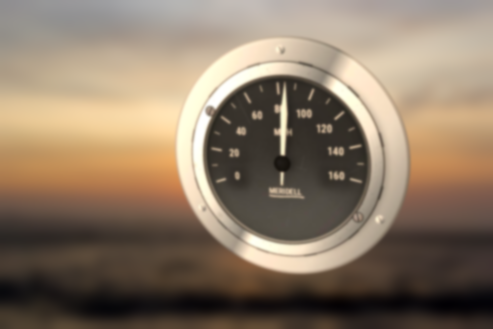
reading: mph 85
